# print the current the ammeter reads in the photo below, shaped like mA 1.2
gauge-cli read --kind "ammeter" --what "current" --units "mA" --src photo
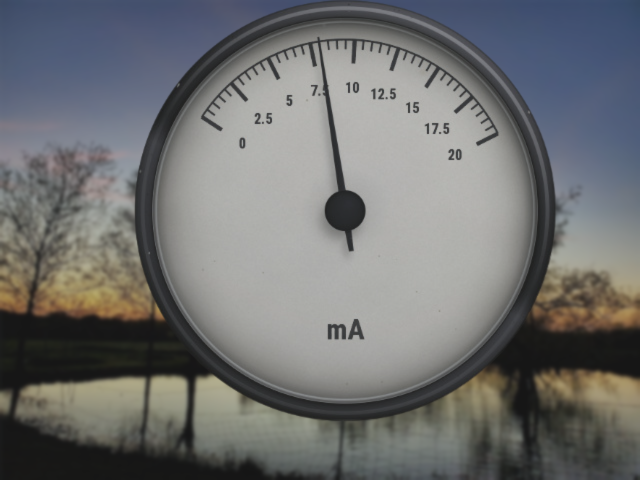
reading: mA 8
